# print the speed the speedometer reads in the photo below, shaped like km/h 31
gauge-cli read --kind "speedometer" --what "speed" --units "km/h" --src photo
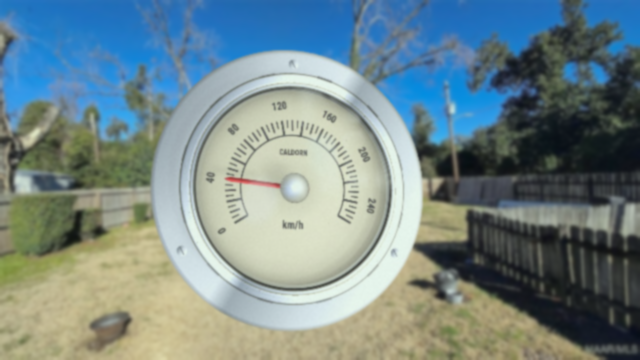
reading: km/h 40
